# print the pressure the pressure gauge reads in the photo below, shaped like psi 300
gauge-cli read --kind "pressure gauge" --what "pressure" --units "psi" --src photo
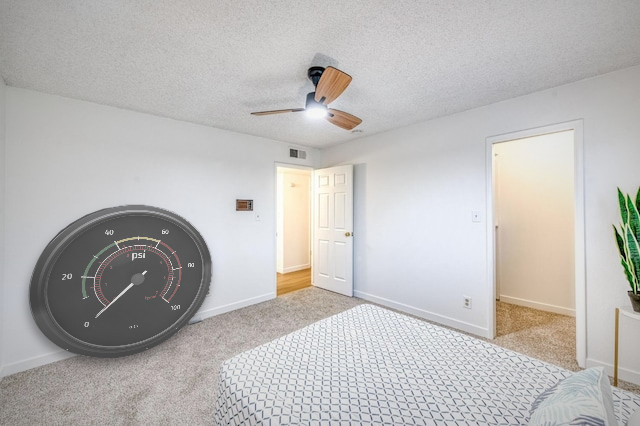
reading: psi 0
